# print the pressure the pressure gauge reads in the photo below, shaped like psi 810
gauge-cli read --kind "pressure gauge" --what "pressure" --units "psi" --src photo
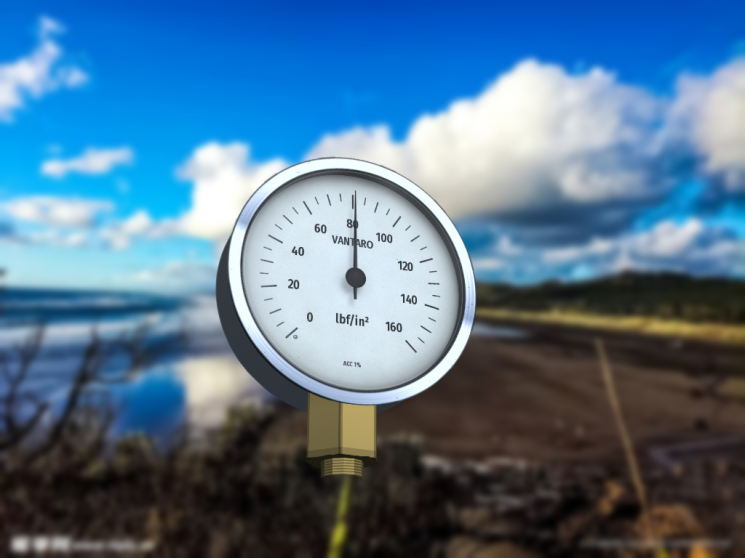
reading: psi 80
